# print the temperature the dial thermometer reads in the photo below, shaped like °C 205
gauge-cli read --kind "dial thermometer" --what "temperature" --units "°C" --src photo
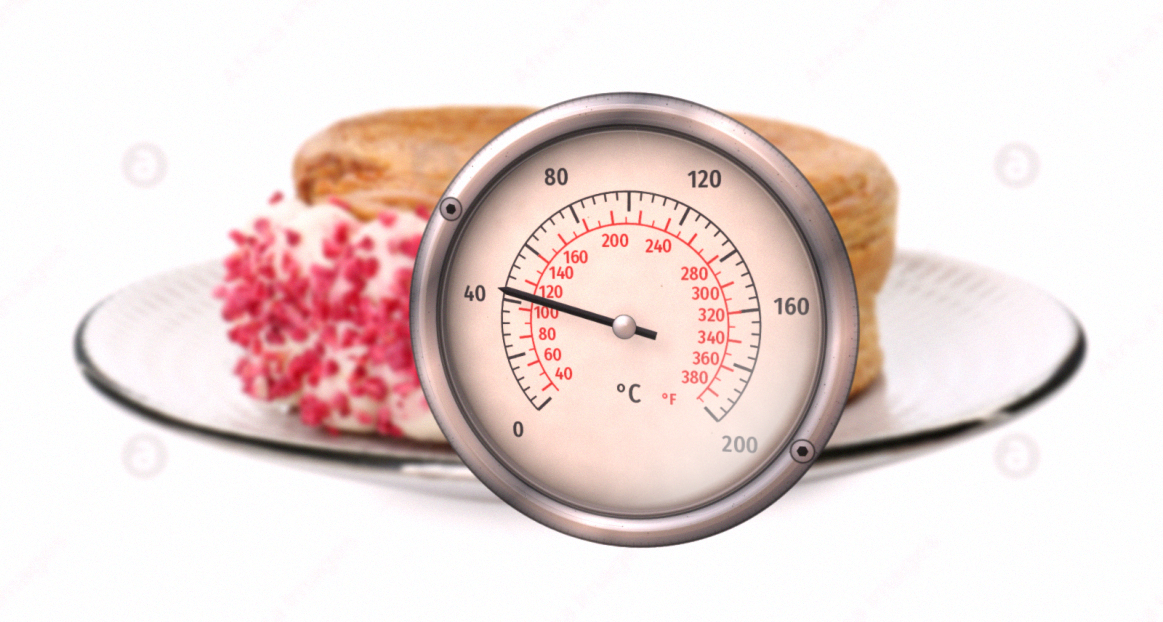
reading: °C 44
